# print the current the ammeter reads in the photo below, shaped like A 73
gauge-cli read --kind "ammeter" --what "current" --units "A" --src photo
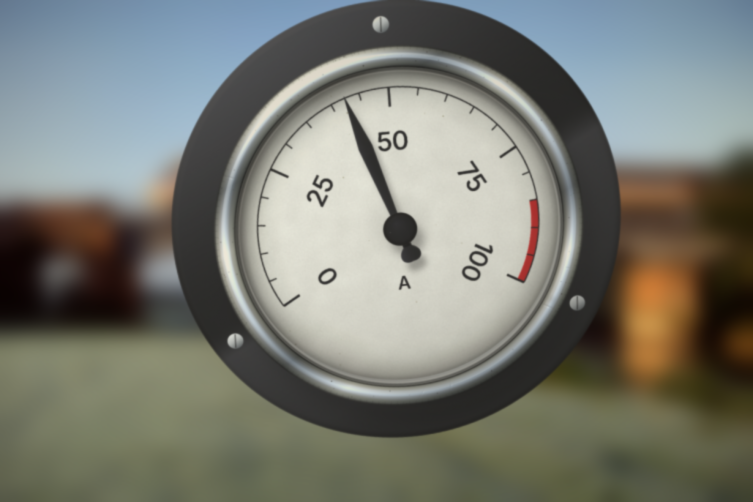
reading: A 42.5
